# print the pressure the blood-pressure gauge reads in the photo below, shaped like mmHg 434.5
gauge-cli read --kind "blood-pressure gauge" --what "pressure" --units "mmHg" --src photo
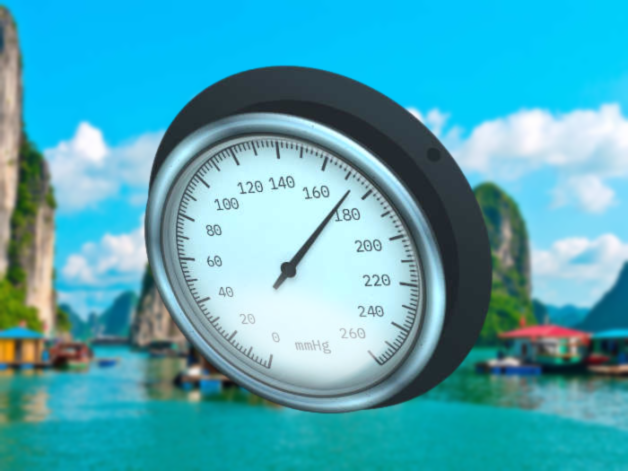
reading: mmHg 174
